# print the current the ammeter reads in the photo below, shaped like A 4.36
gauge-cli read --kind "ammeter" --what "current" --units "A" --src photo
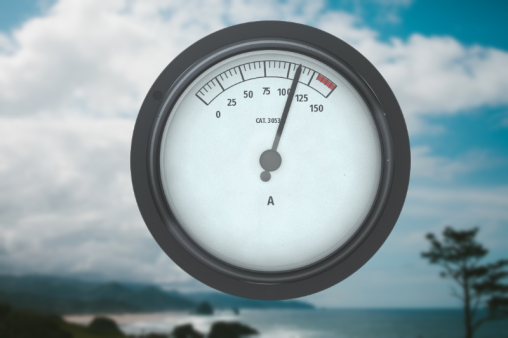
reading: A 110
